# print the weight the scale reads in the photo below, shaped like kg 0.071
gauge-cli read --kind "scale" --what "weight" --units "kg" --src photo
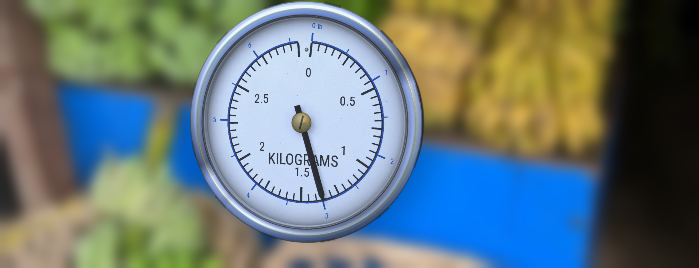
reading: kg 1.35
